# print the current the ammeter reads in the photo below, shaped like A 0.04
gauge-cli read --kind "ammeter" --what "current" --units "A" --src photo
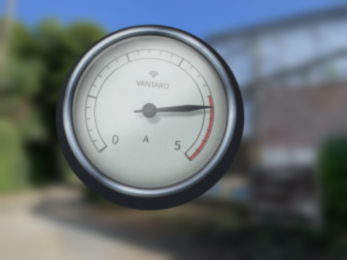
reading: A 4
